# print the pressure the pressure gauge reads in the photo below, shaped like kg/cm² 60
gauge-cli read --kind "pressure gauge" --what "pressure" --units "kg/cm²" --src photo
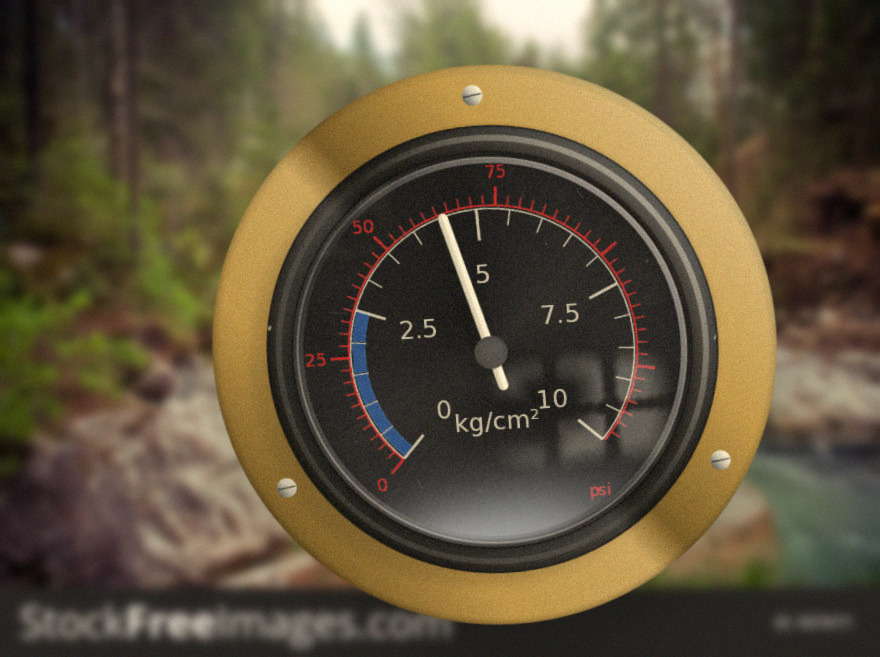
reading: kg/cm² 4.5
